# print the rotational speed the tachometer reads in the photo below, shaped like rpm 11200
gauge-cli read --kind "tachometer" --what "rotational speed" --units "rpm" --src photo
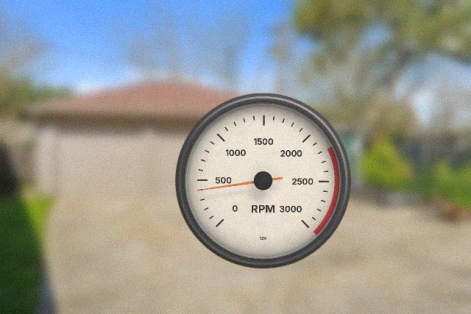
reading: rpm 400
